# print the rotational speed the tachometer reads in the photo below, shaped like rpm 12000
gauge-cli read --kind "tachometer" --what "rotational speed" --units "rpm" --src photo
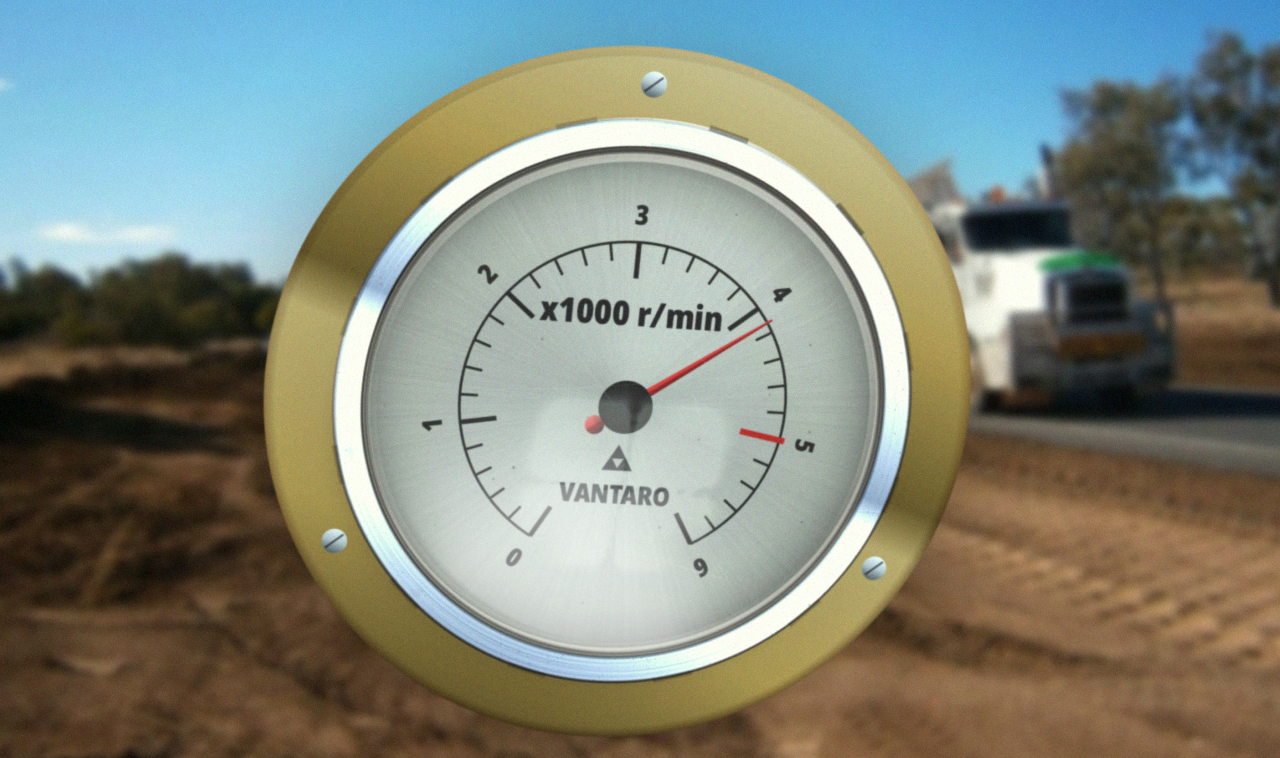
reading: rpm 4100
